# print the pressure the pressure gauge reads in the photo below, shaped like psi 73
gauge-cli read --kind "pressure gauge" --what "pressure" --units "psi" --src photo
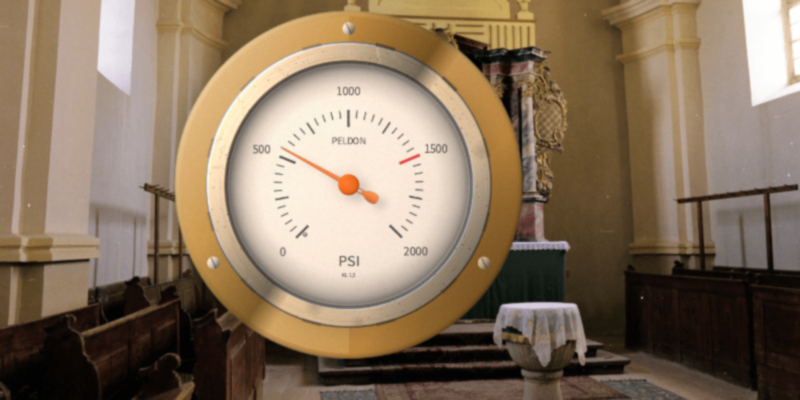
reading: psi 550
